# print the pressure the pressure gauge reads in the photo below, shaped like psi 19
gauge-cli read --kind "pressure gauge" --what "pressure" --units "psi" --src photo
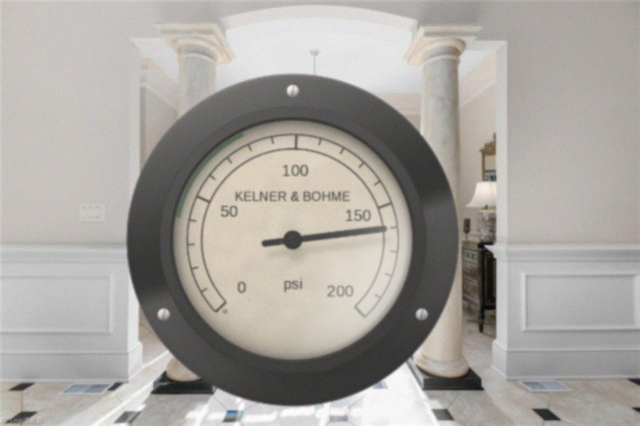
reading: psi 160
